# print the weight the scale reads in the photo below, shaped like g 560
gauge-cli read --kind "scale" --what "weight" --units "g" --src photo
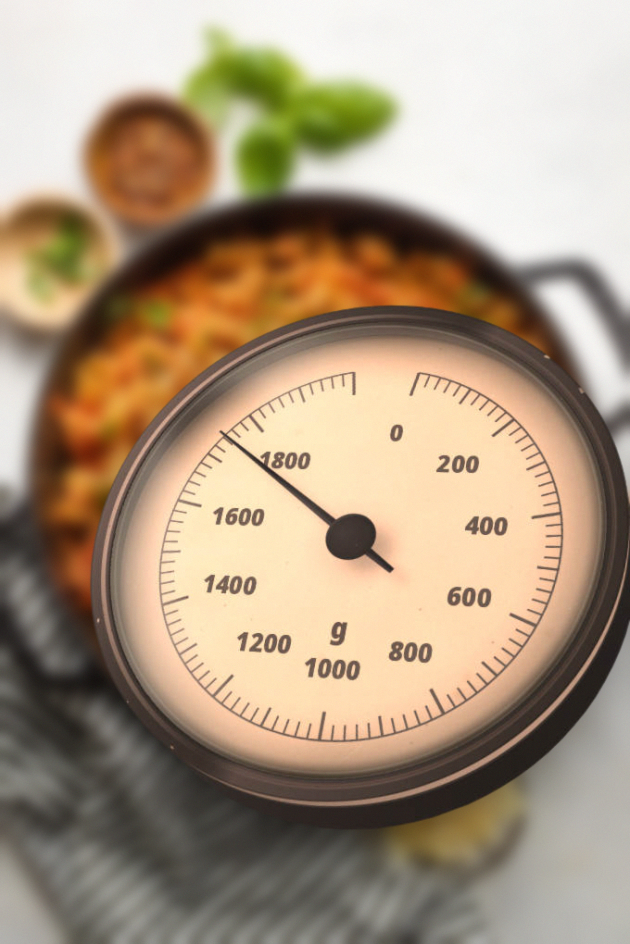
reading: g 1740
